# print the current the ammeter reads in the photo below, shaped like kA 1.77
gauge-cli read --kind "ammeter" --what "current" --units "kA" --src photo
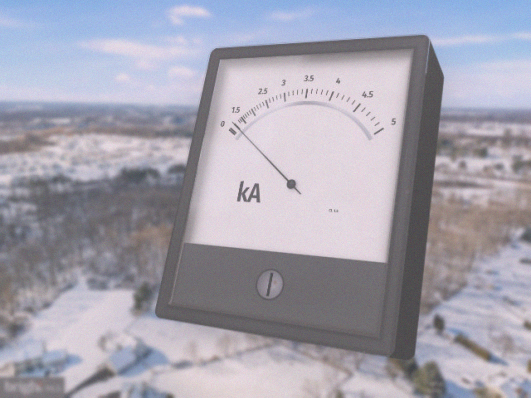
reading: kA 1
